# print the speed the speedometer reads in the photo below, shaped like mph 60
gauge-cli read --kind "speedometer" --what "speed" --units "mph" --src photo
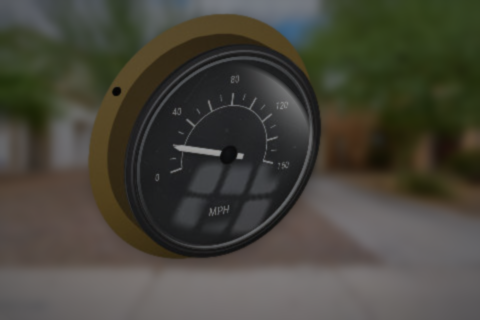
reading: mph 20
